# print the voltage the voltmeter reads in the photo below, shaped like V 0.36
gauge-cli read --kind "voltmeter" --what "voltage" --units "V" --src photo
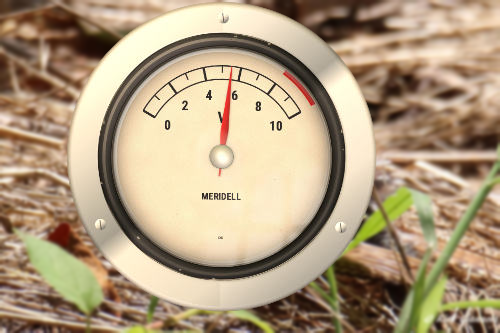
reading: V 5.5
